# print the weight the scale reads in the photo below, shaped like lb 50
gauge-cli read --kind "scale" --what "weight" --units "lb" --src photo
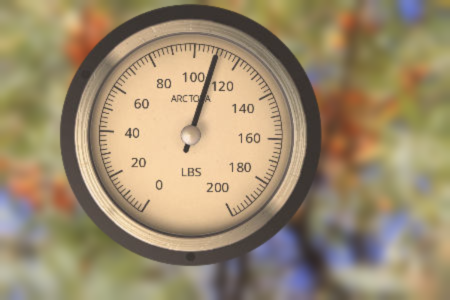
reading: lb 110
